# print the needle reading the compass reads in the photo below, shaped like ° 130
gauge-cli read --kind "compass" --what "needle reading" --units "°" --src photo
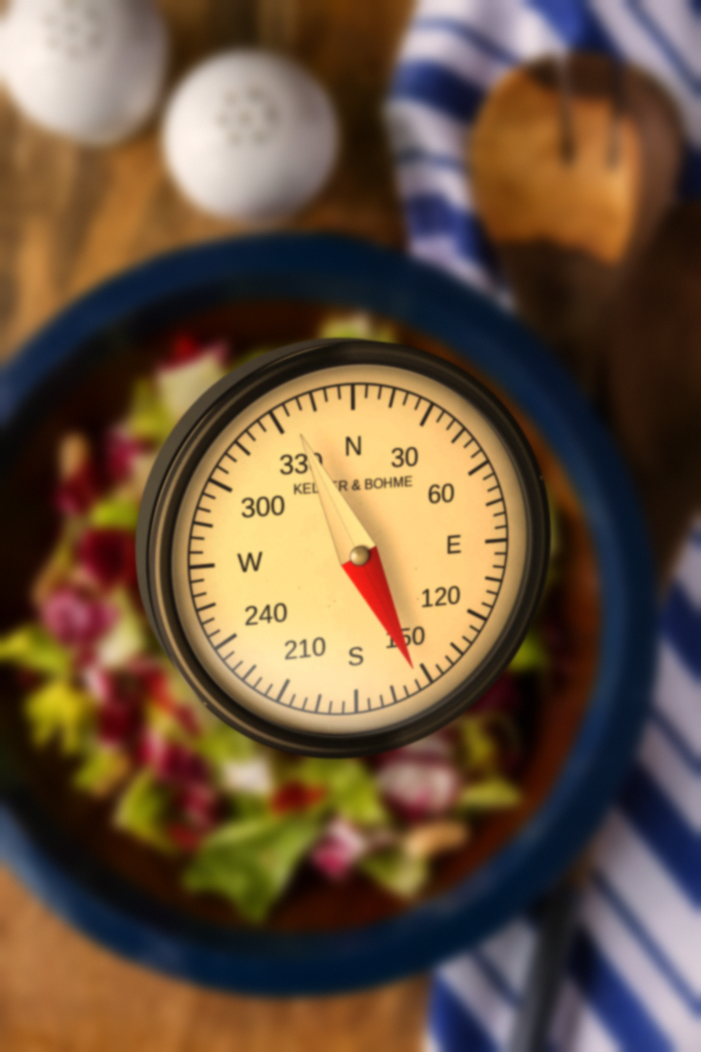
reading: ° 155
